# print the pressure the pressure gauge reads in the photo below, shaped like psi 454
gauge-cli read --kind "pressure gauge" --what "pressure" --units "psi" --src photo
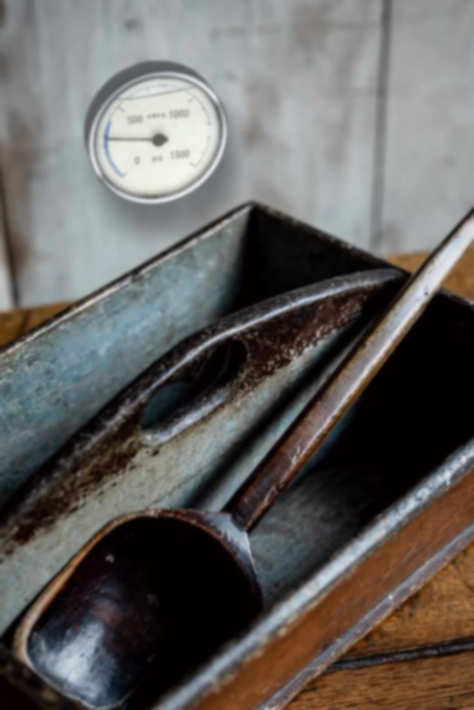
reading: psi 300
